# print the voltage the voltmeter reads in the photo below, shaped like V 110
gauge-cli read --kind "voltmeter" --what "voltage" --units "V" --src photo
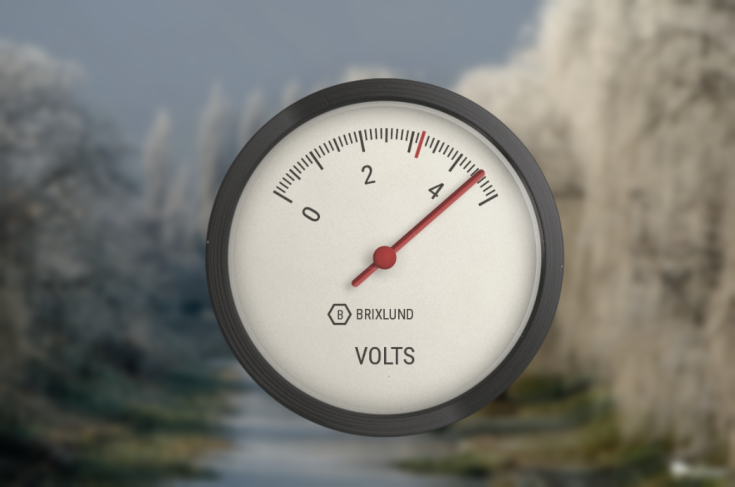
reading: V 4.5
